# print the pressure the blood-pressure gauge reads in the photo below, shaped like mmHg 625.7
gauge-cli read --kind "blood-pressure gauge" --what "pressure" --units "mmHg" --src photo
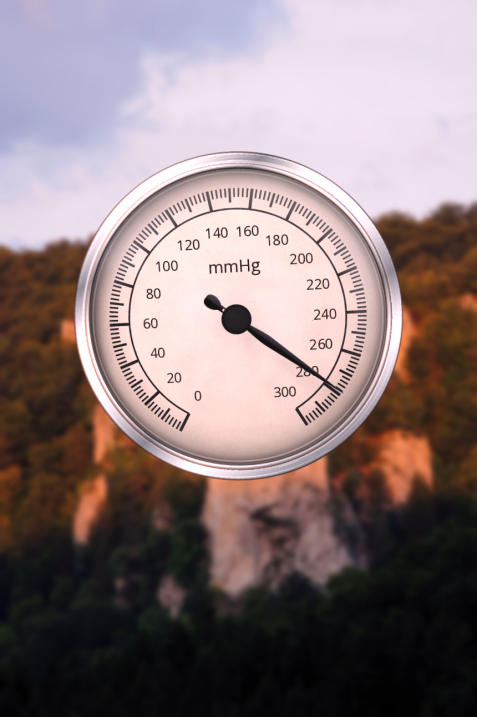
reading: mmHg 278
